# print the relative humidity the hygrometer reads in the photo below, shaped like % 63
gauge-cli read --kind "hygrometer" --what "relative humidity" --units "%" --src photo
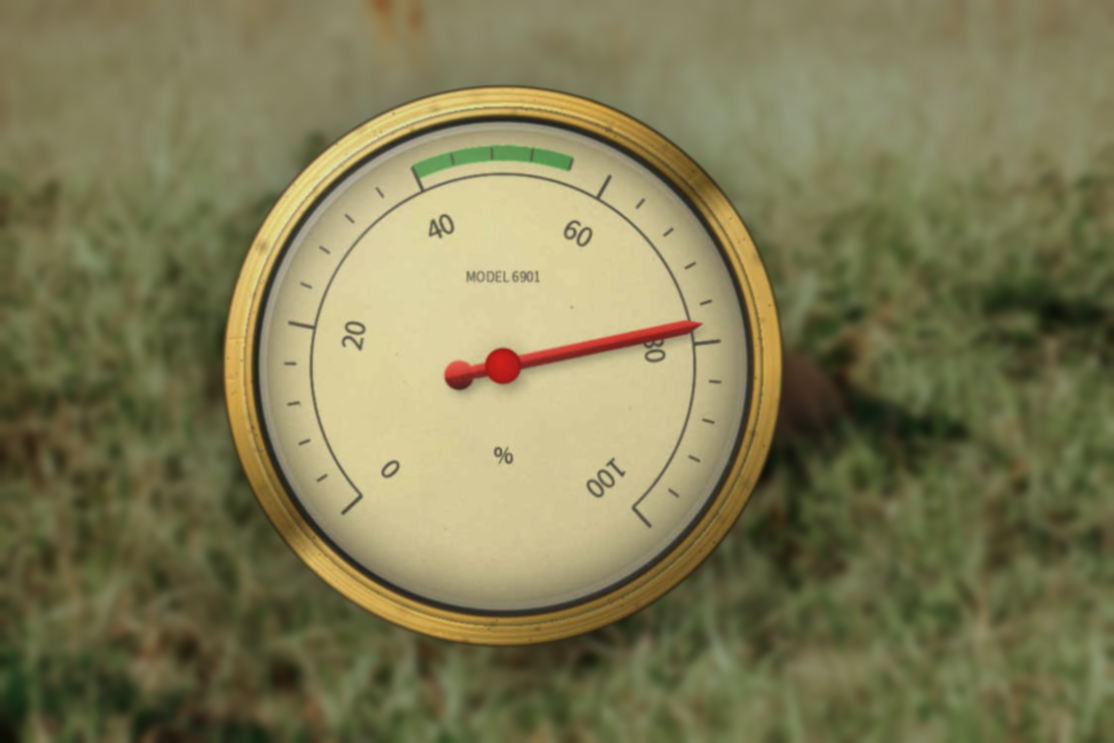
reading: % 78
